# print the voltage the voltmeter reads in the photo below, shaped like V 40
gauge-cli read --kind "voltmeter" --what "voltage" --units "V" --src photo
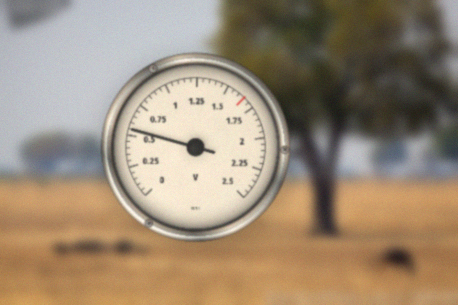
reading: V 0.55
